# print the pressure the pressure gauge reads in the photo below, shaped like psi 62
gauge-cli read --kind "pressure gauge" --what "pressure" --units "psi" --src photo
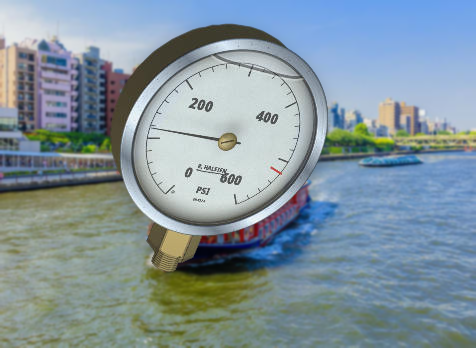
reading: psi 120
